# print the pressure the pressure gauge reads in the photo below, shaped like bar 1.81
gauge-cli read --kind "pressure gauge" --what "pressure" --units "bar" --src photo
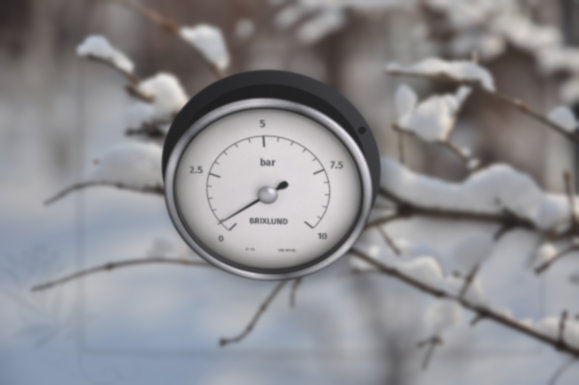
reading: bar 0.5
